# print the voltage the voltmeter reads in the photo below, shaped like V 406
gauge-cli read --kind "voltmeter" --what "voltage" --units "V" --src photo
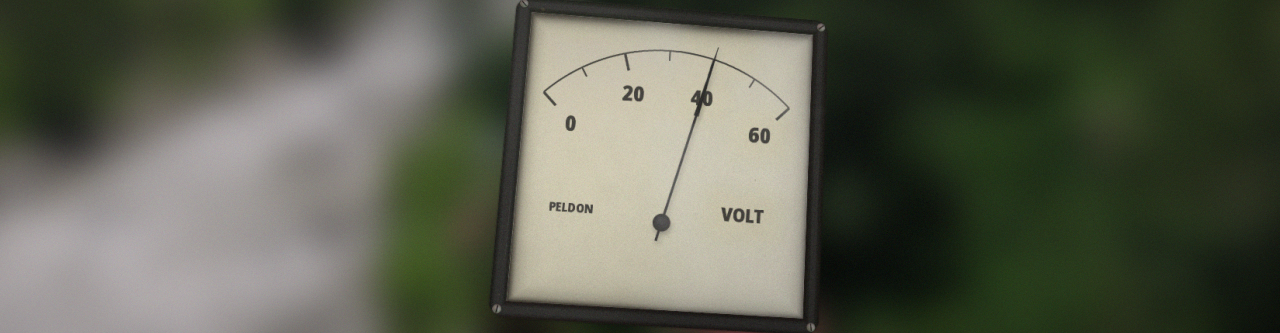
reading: V 40
